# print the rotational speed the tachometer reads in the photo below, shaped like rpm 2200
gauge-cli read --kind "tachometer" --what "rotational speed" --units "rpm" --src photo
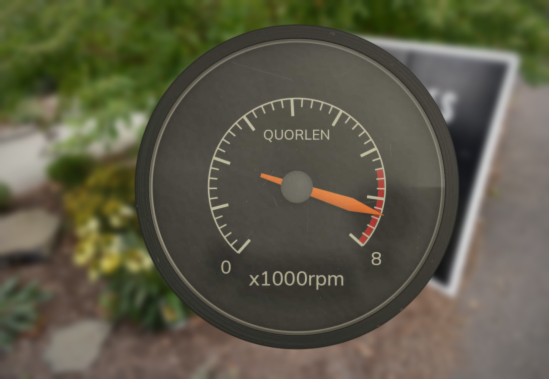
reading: rpm 7300
